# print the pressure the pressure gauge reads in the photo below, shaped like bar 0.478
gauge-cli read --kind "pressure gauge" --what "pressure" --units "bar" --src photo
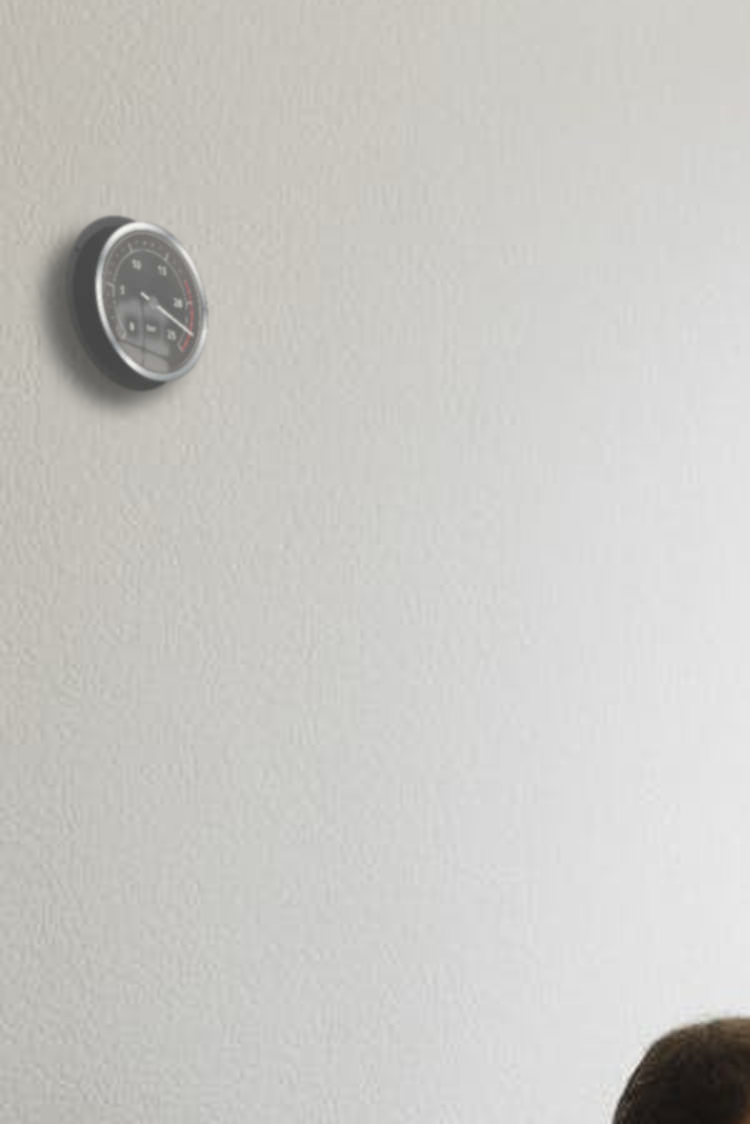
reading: bar 23
